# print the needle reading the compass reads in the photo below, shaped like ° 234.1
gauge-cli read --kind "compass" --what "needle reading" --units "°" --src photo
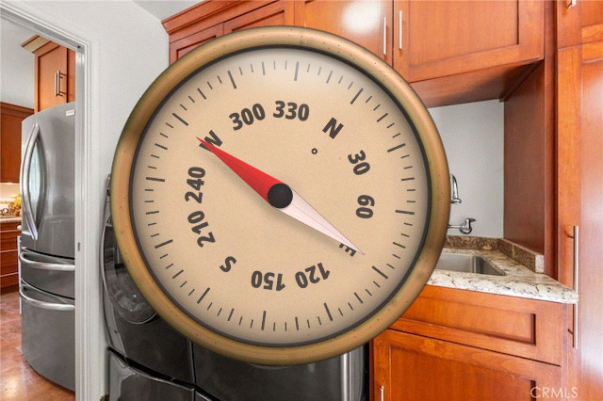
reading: ° 267.5
